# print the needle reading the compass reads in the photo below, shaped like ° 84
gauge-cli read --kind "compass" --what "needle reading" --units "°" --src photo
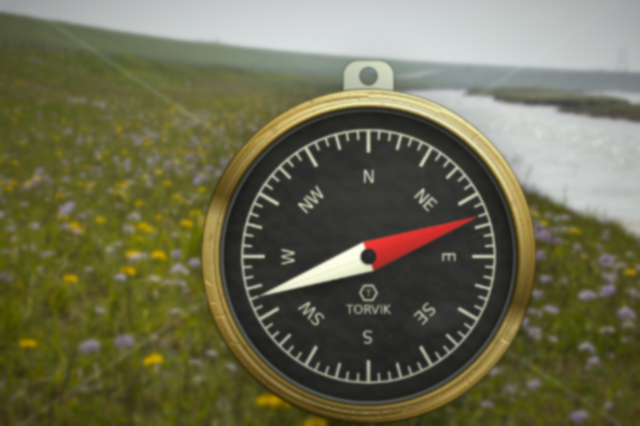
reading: ° 70
